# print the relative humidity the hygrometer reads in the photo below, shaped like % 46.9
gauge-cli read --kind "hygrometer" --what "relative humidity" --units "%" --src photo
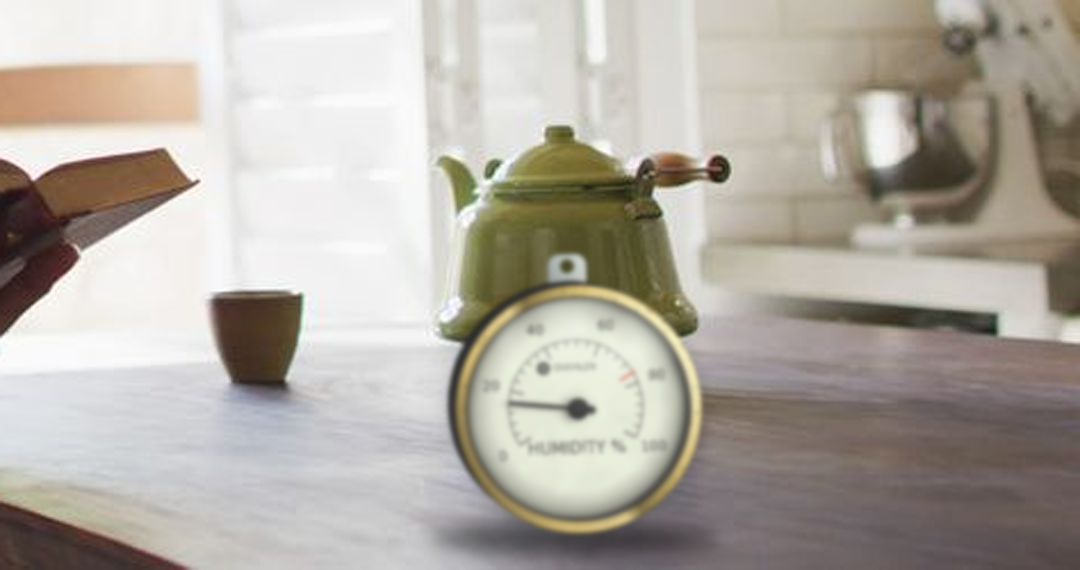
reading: % 16
